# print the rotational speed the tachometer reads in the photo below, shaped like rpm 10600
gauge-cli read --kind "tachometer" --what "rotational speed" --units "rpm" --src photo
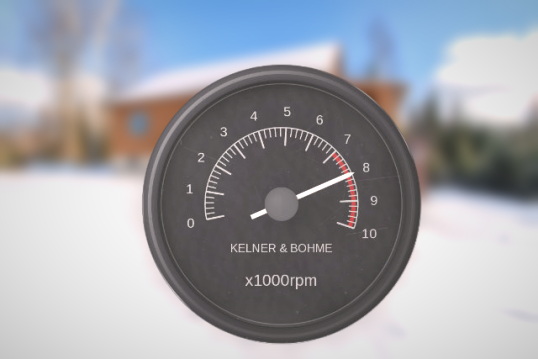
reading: rpm 8000
